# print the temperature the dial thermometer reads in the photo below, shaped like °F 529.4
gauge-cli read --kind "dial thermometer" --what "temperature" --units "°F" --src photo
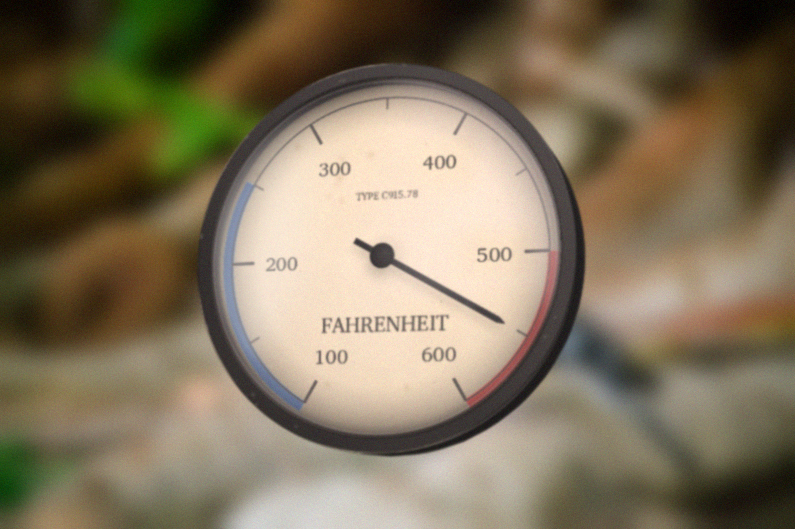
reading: °F 550
